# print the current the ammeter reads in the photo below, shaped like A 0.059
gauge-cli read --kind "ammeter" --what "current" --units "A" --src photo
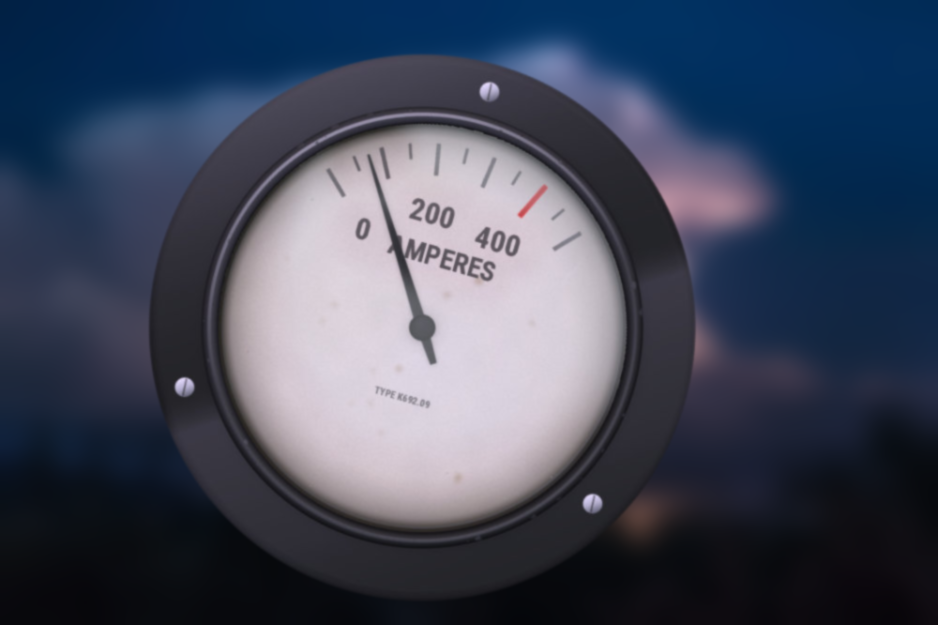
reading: A 75
